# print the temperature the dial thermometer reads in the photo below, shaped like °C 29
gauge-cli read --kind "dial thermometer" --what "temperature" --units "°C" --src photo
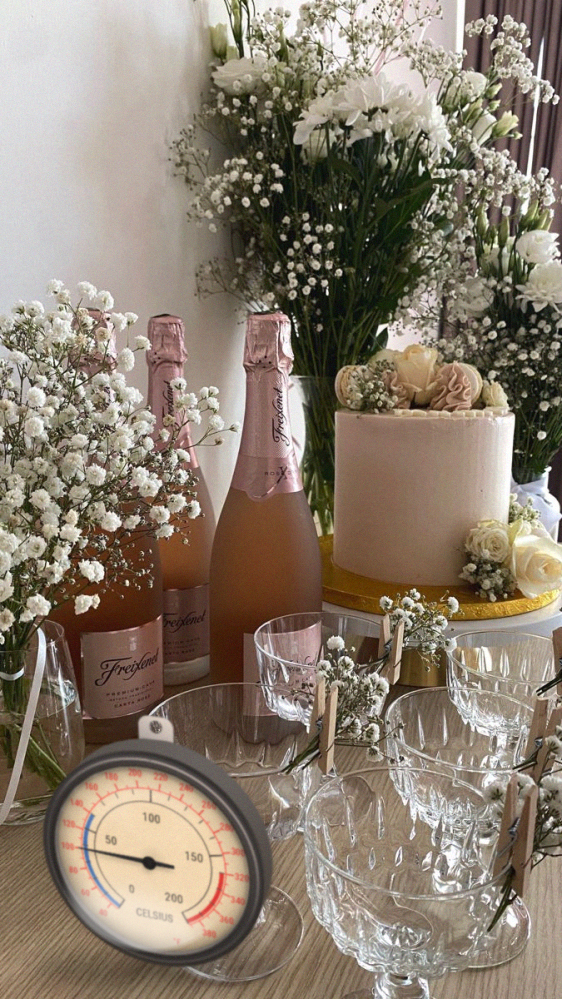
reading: °C 40
